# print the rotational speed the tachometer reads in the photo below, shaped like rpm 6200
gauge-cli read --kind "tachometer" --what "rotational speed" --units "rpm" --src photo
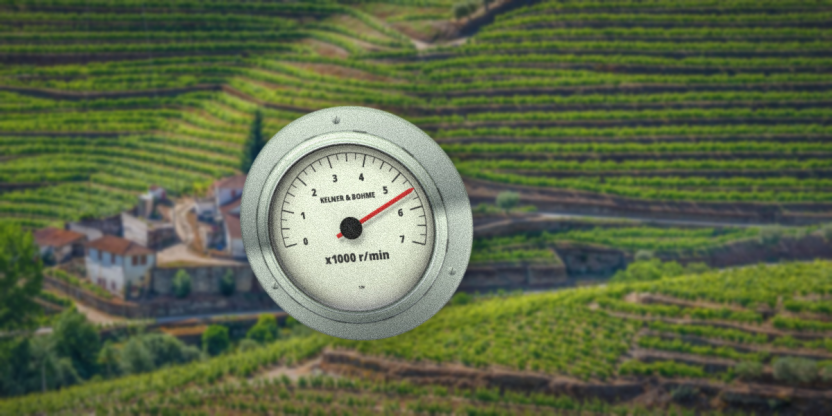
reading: rpm 5500
